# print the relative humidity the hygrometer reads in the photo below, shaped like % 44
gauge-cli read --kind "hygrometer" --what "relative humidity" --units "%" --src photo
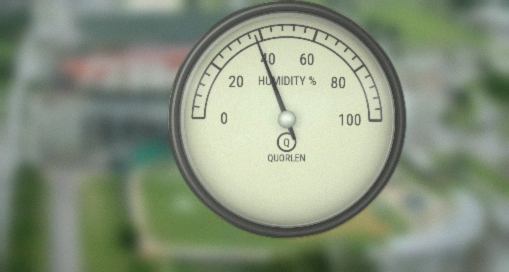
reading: % 38
